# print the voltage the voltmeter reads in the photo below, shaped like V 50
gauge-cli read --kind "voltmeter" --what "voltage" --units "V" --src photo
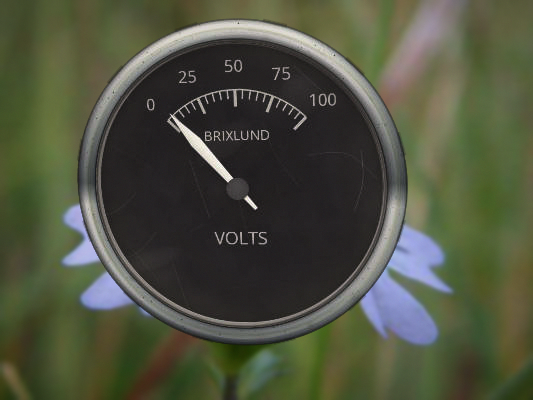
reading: V 5
